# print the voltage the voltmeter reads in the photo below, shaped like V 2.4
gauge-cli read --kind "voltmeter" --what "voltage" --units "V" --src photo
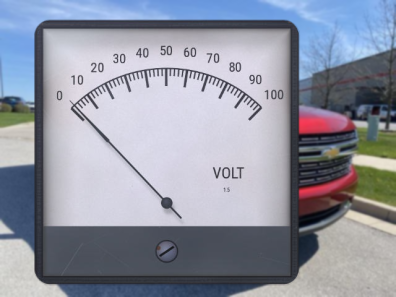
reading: V 2
